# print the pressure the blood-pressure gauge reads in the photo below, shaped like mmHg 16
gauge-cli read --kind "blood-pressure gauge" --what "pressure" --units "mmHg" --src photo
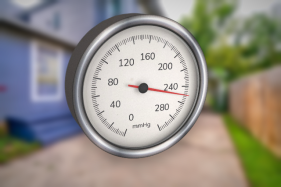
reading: mmHg 250
